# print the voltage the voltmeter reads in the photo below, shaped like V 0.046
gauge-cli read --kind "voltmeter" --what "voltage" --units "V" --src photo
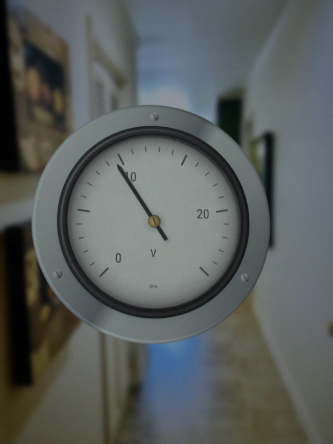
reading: V 9.5
